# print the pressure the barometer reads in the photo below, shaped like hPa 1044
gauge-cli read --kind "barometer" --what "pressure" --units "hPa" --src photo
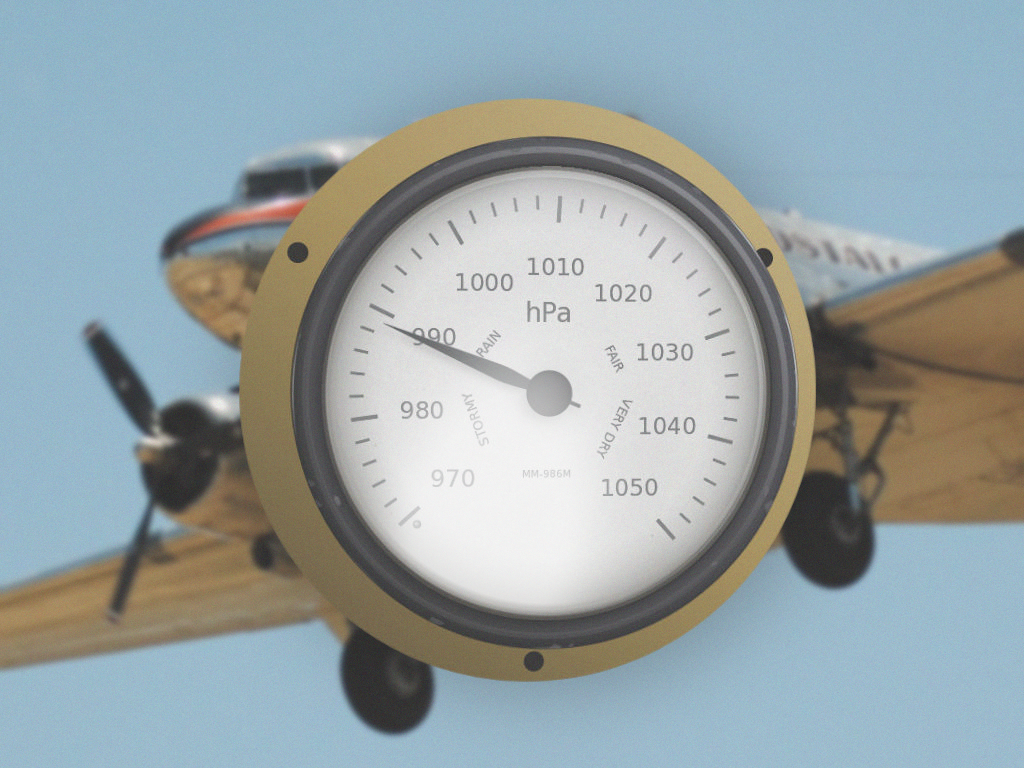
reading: hPa 989
